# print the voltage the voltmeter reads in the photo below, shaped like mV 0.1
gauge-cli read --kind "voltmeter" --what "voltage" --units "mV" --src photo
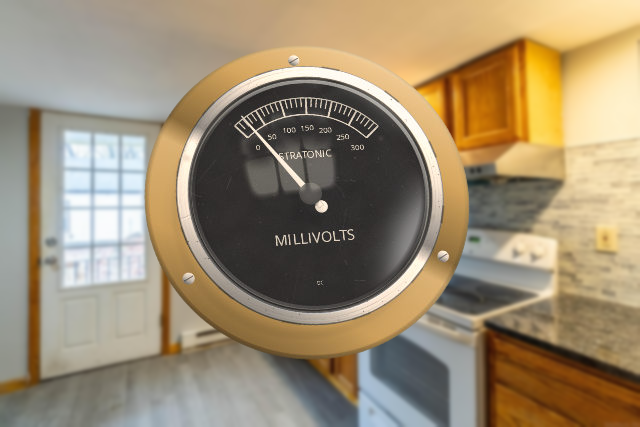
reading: mV 20
